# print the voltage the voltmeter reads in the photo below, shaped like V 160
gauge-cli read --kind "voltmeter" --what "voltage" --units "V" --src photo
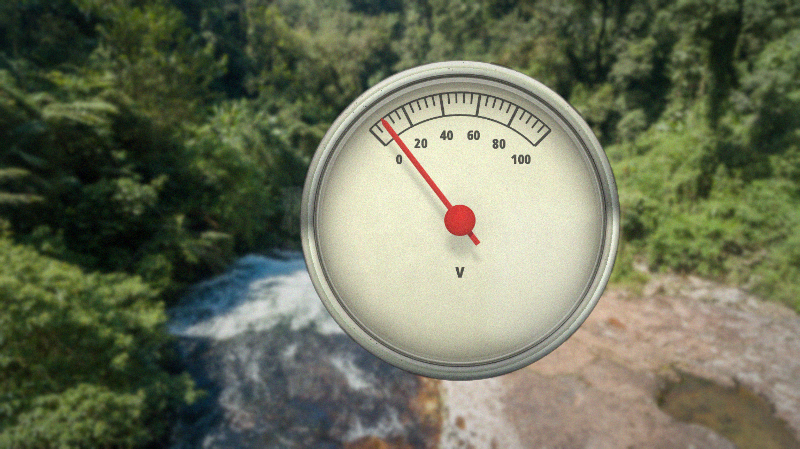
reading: V 8
